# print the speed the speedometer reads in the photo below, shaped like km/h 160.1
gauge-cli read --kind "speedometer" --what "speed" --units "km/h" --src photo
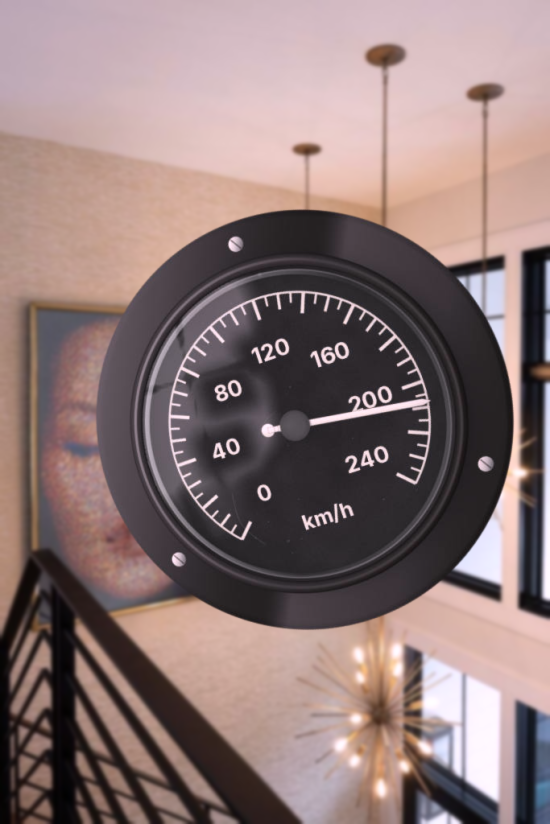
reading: km/h 207.5
